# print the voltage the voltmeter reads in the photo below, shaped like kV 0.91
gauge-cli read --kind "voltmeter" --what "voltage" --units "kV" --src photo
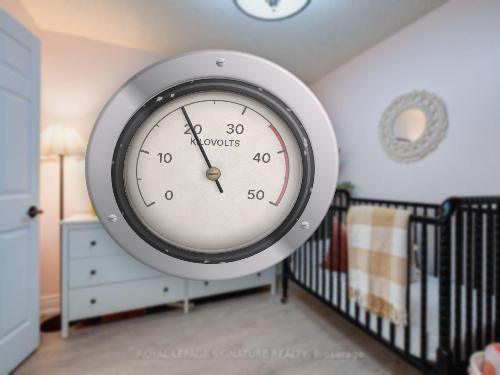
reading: kV 20
